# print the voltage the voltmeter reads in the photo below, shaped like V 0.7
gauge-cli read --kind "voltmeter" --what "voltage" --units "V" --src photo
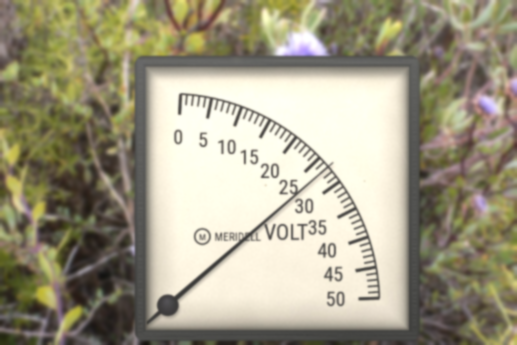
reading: V 27
